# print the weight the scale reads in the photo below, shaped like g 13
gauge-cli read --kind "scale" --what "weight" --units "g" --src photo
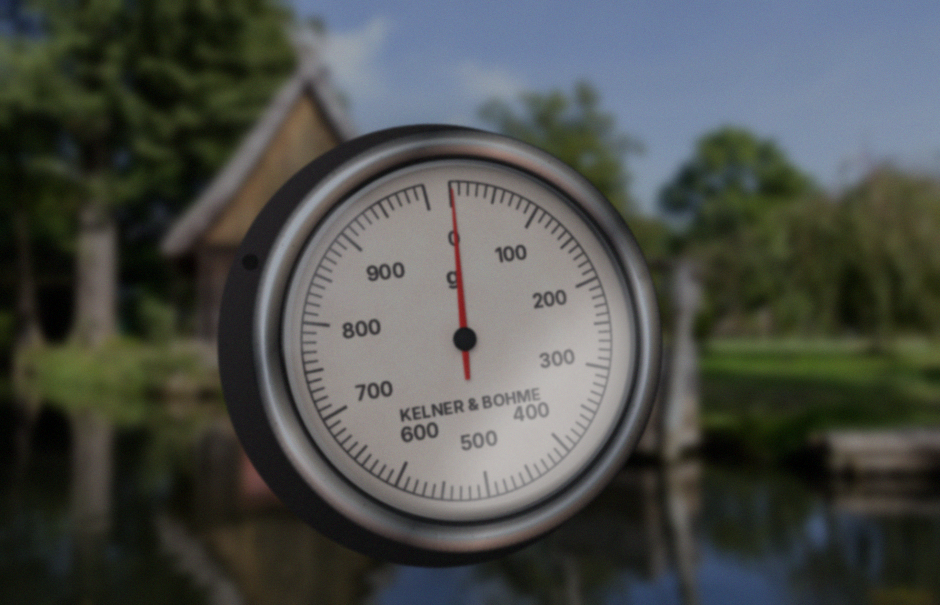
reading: g 0
